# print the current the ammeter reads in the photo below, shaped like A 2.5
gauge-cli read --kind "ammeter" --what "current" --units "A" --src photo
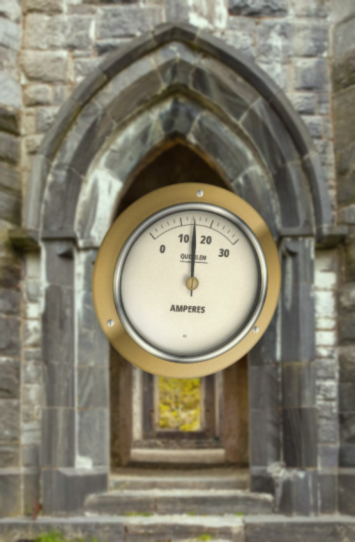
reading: A 14
